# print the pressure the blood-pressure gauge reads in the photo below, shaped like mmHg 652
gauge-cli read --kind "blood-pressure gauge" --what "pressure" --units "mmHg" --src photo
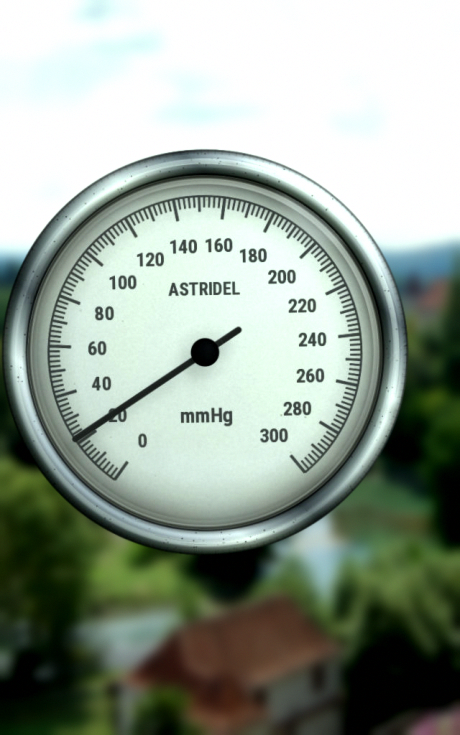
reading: mmHg 22
